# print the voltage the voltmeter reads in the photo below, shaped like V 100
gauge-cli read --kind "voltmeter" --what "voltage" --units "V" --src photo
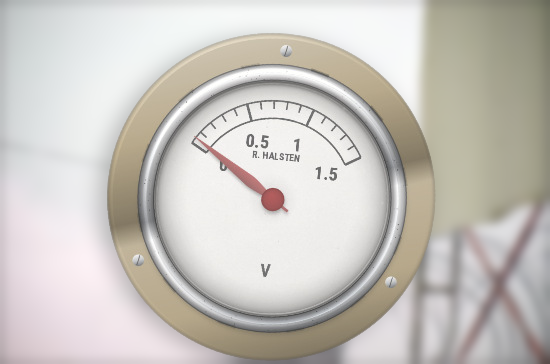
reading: V 0.05
